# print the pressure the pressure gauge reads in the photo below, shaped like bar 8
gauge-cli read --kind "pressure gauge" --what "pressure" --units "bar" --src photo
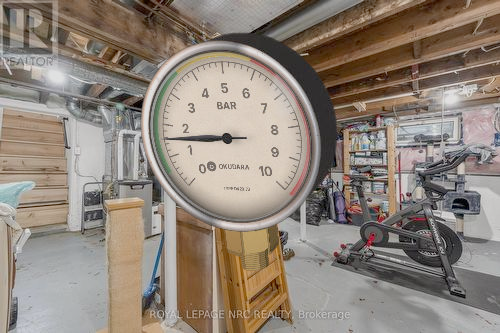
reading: bar 1.6
